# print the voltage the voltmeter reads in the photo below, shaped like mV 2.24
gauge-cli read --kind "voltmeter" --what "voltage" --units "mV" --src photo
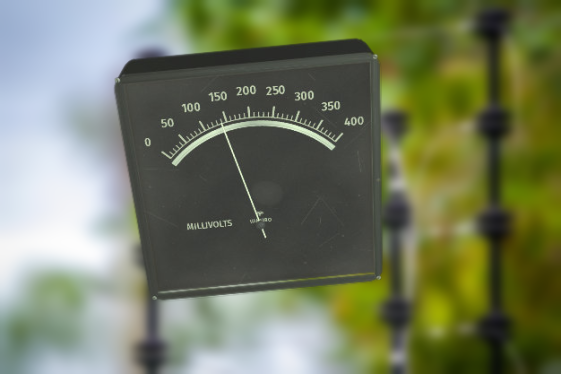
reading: mV 140
